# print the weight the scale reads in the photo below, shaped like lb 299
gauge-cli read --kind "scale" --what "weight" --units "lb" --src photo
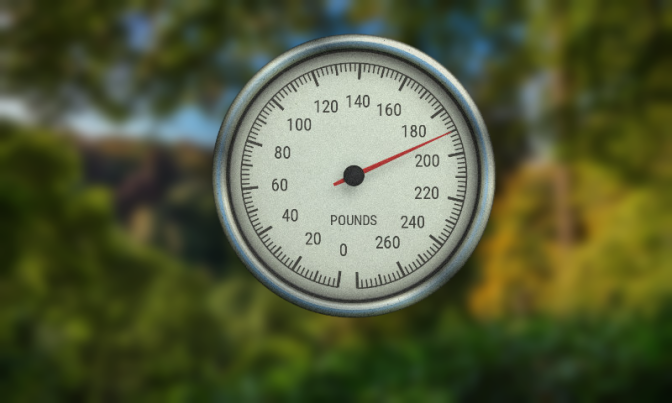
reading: lb 190
